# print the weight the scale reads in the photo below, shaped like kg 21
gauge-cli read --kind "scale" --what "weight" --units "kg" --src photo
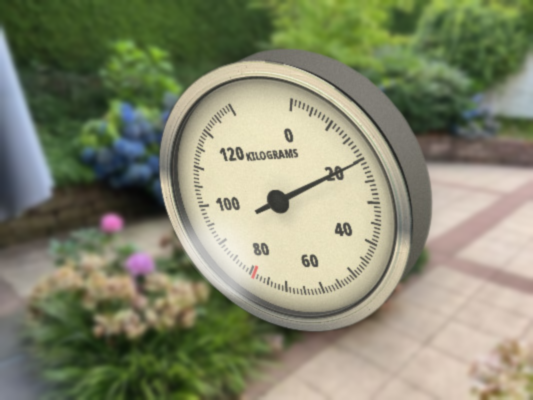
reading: kg 20
